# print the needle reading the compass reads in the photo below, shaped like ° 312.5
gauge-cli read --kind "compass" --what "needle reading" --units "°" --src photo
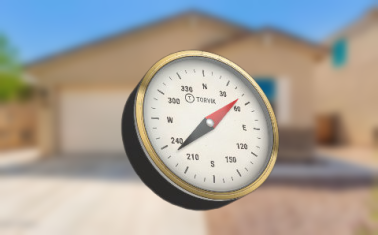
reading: ° 50
